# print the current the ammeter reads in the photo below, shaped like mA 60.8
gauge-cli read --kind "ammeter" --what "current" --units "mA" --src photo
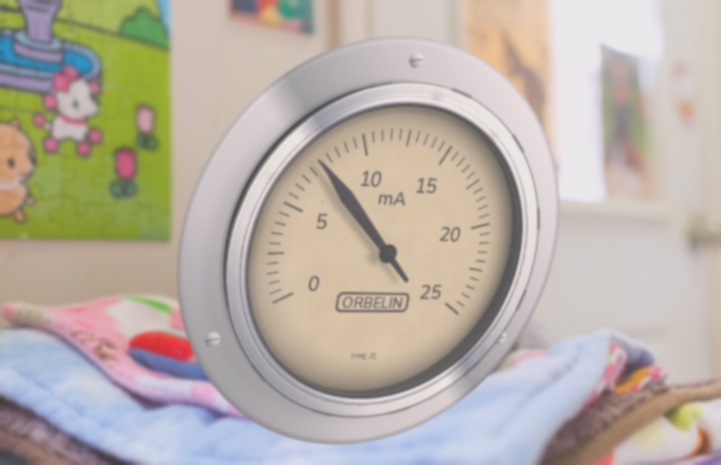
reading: mA 7.5
